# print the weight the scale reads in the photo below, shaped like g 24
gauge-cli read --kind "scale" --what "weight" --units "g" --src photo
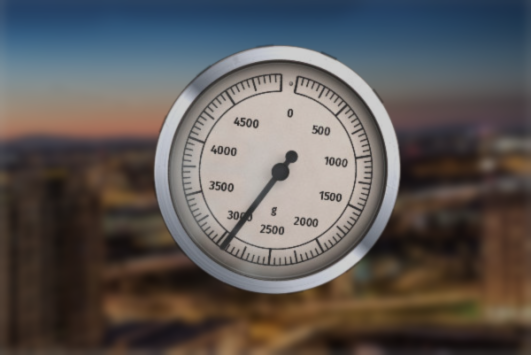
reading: g 2950
